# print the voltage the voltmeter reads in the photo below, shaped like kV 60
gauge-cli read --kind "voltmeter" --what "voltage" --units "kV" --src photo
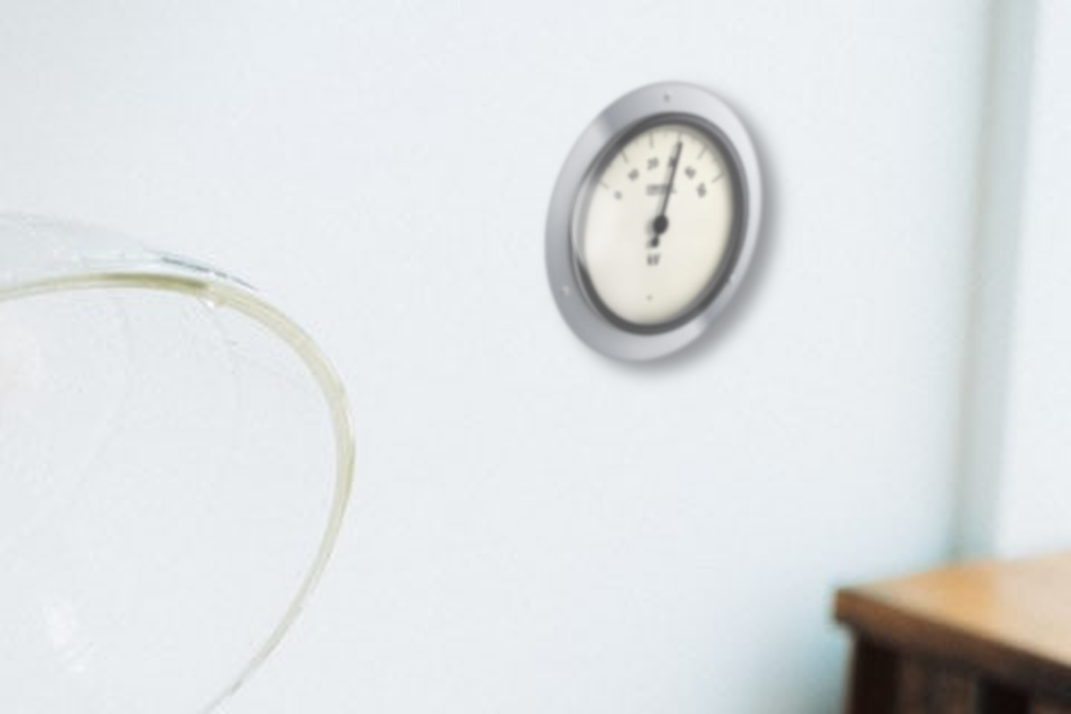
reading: kV 30
